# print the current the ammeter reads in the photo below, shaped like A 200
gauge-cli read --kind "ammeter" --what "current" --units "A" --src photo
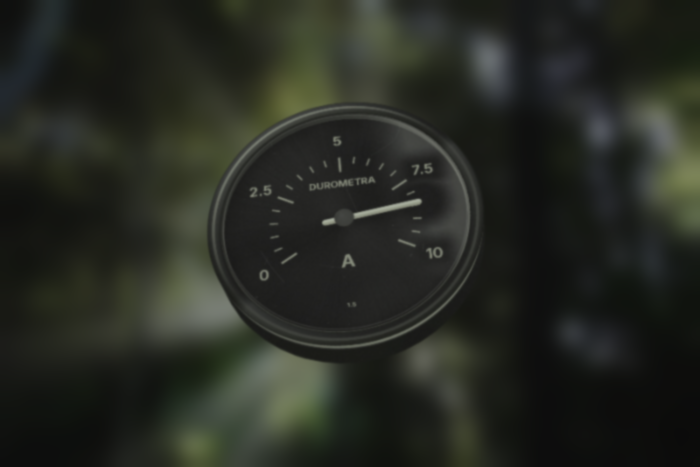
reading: A 8.5
